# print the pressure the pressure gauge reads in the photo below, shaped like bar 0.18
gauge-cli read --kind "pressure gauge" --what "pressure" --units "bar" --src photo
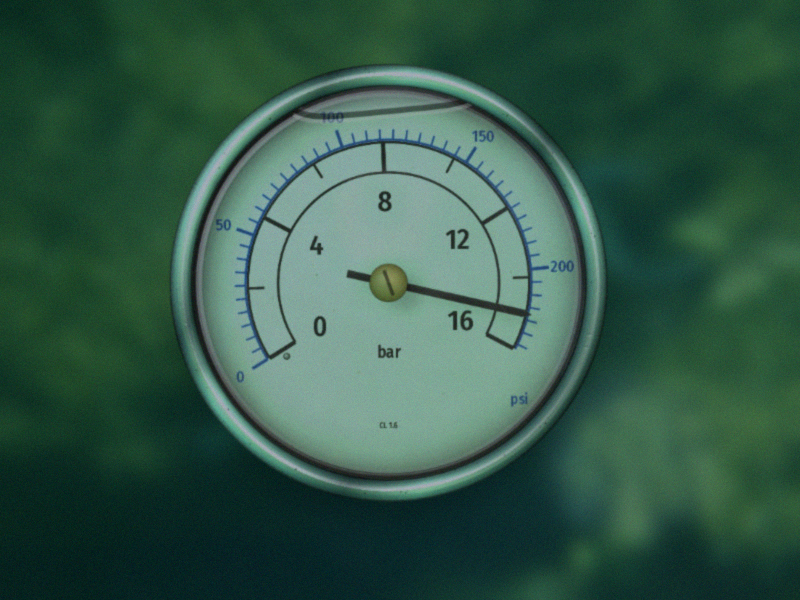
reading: bar 15
